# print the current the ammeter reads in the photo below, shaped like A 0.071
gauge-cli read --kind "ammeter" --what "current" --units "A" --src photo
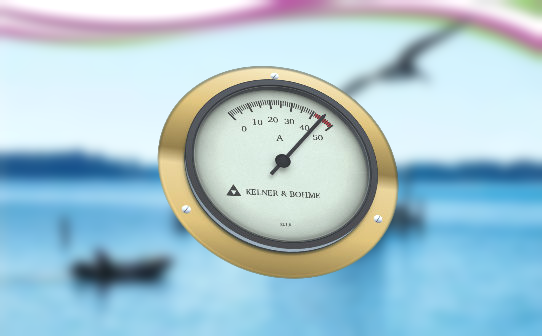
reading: A 45
